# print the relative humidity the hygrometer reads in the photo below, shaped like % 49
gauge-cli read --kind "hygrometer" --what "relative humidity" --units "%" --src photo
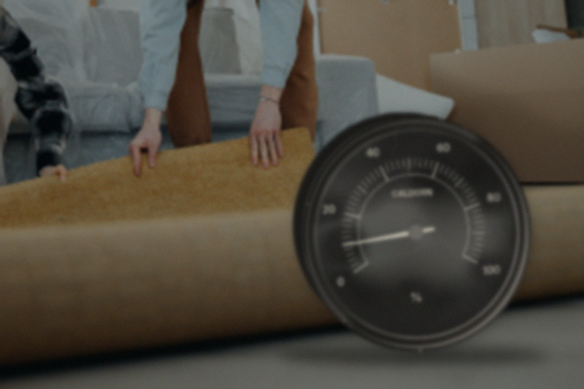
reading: % 10
